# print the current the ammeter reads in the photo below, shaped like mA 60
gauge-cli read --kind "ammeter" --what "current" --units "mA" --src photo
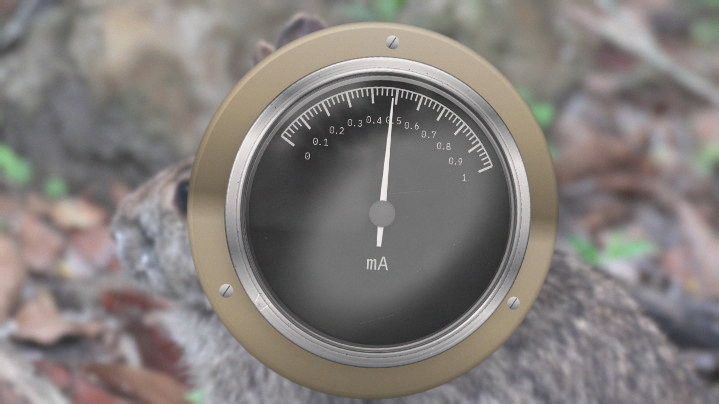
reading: mA 0.48
